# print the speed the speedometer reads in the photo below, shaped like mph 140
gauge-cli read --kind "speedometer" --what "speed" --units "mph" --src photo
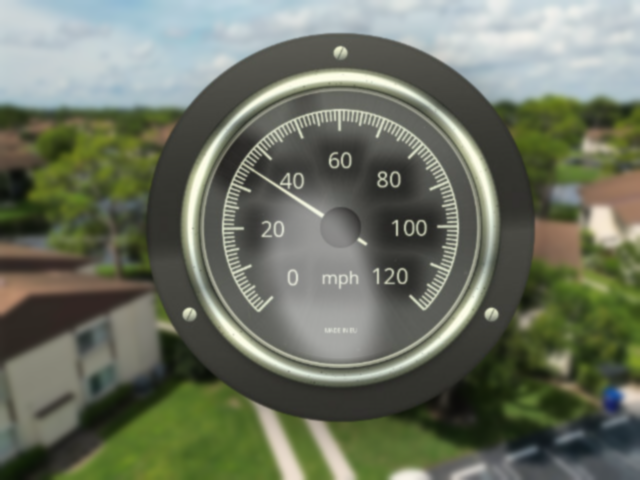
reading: mph 35
